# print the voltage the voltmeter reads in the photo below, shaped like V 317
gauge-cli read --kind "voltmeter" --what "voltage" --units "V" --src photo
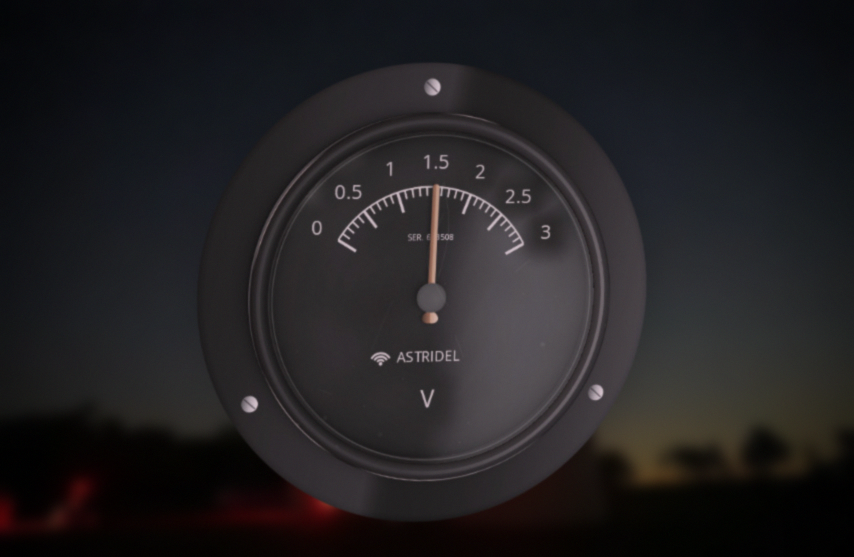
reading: V 1.5
